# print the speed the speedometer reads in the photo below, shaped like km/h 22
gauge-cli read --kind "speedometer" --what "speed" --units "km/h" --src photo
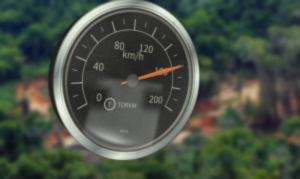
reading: km/h 160
